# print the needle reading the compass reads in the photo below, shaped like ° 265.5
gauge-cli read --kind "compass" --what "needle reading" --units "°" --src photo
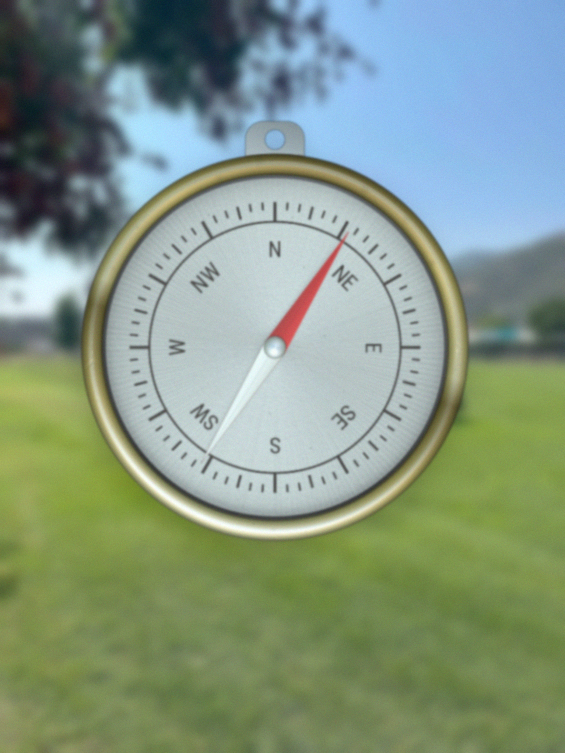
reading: ° 32.5
